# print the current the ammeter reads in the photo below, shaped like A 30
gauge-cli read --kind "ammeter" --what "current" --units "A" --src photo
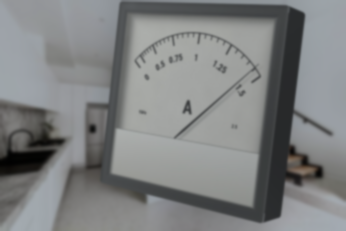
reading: A 1.45
